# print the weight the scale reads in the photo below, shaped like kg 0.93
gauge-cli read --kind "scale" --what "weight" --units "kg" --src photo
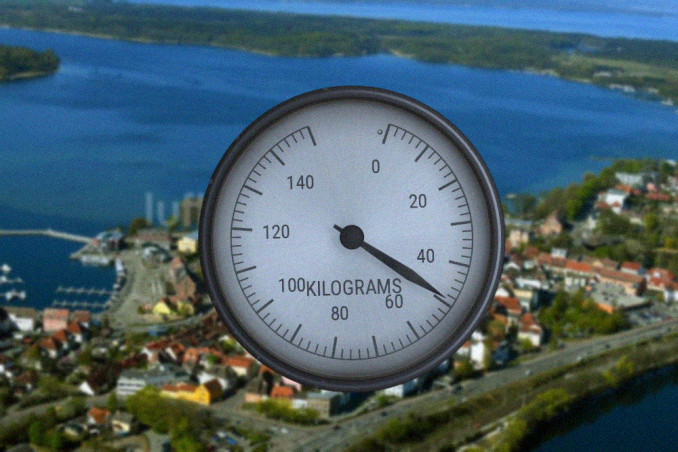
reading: kg 49
